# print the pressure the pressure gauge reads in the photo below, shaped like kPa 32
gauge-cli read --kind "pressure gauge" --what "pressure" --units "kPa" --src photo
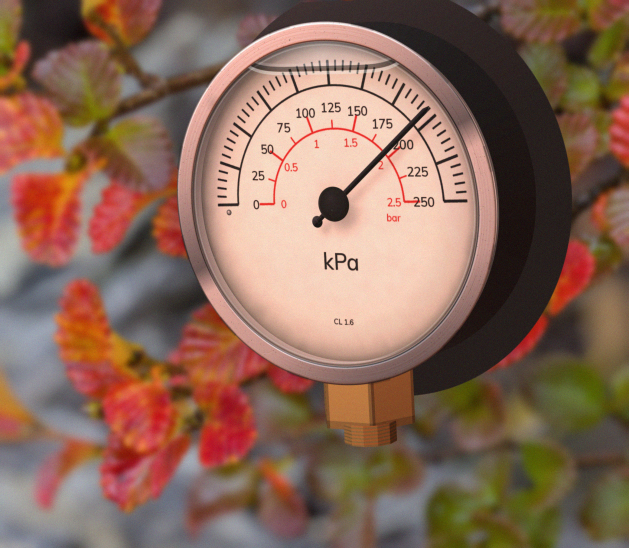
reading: kPa 195
